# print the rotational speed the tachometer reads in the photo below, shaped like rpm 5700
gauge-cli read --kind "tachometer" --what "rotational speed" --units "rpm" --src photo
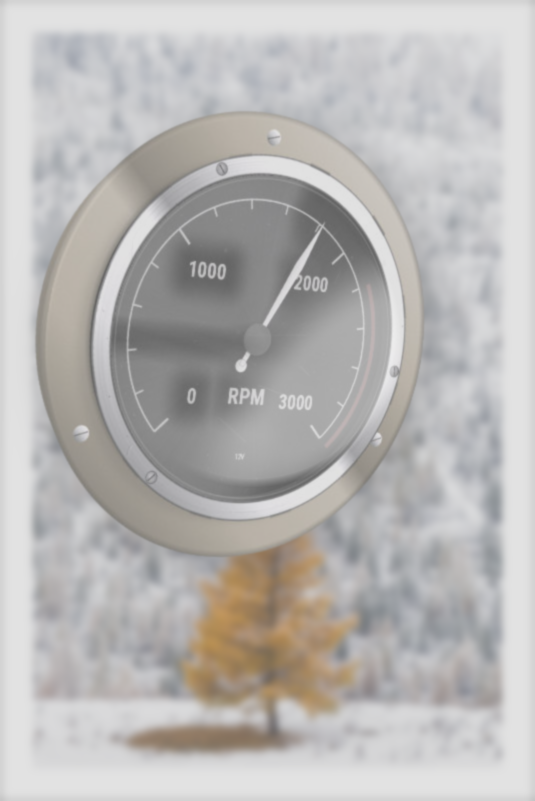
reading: rpm 1800
